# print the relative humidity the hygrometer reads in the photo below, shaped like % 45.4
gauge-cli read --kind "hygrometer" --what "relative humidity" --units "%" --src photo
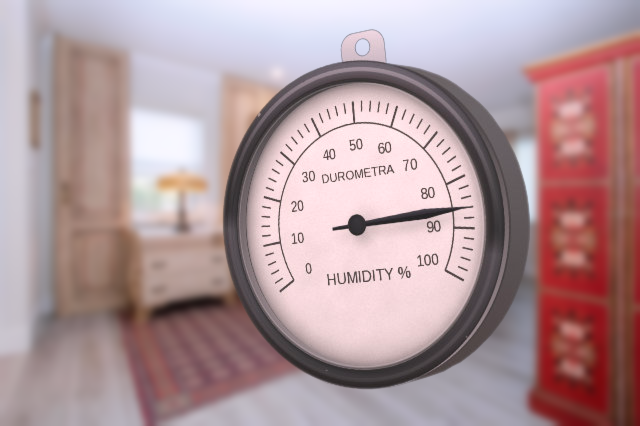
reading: % 86
